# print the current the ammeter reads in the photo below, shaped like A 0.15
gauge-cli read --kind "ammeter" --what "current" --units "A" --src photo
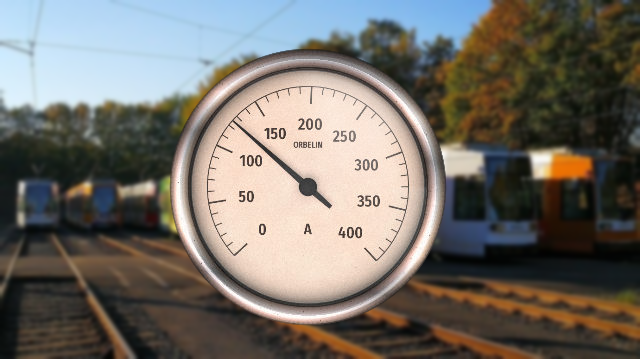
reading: A 125
